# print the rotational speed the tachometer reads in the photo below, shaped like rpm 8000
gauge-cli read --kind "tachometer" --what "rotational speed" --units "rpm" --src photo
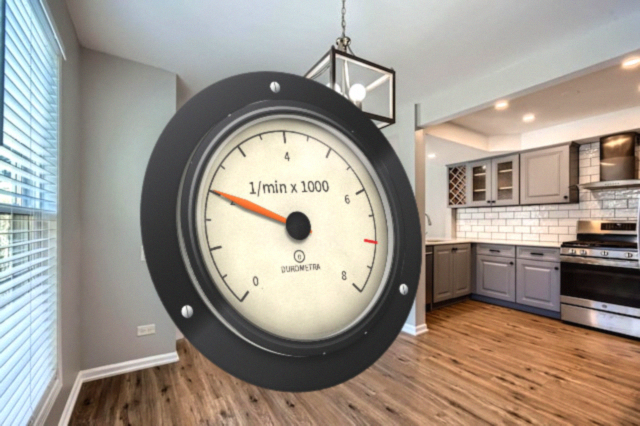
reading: rpm 2000
